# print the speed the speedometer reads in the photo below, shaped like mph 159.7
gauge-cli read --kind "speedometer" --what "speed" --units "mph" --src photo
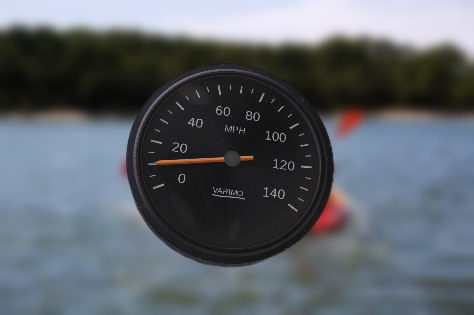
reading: mph 10
